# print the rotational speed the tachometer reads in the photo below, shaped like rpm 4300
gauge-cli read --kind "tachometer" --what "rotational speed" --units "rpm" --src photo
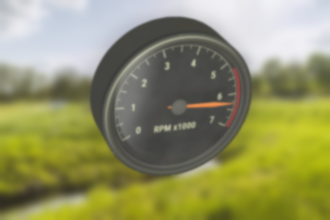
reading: rpm 6250
